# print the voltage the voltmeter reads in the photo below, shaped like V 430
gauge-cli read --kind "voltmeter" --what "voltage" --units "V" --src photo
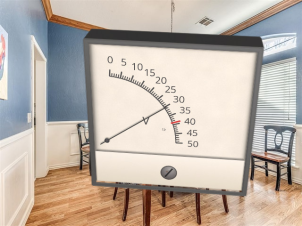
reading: V 30
